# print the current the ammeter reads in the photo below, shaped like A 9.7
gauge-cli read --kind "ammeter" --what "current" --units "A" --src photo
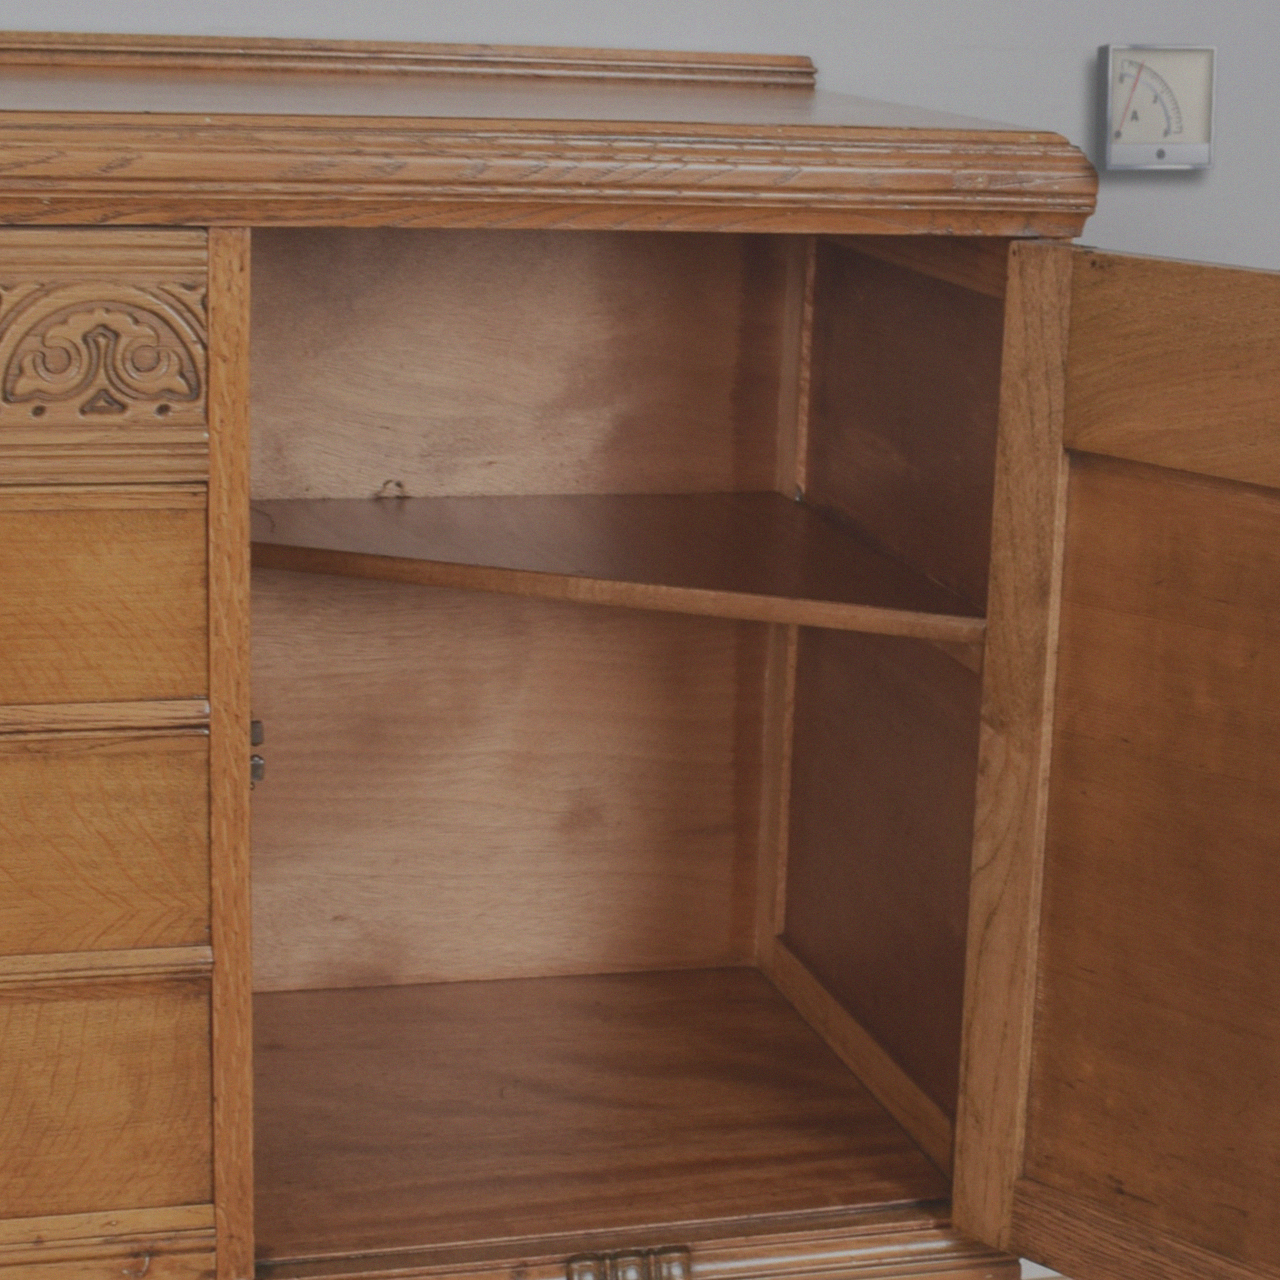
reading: A 1
